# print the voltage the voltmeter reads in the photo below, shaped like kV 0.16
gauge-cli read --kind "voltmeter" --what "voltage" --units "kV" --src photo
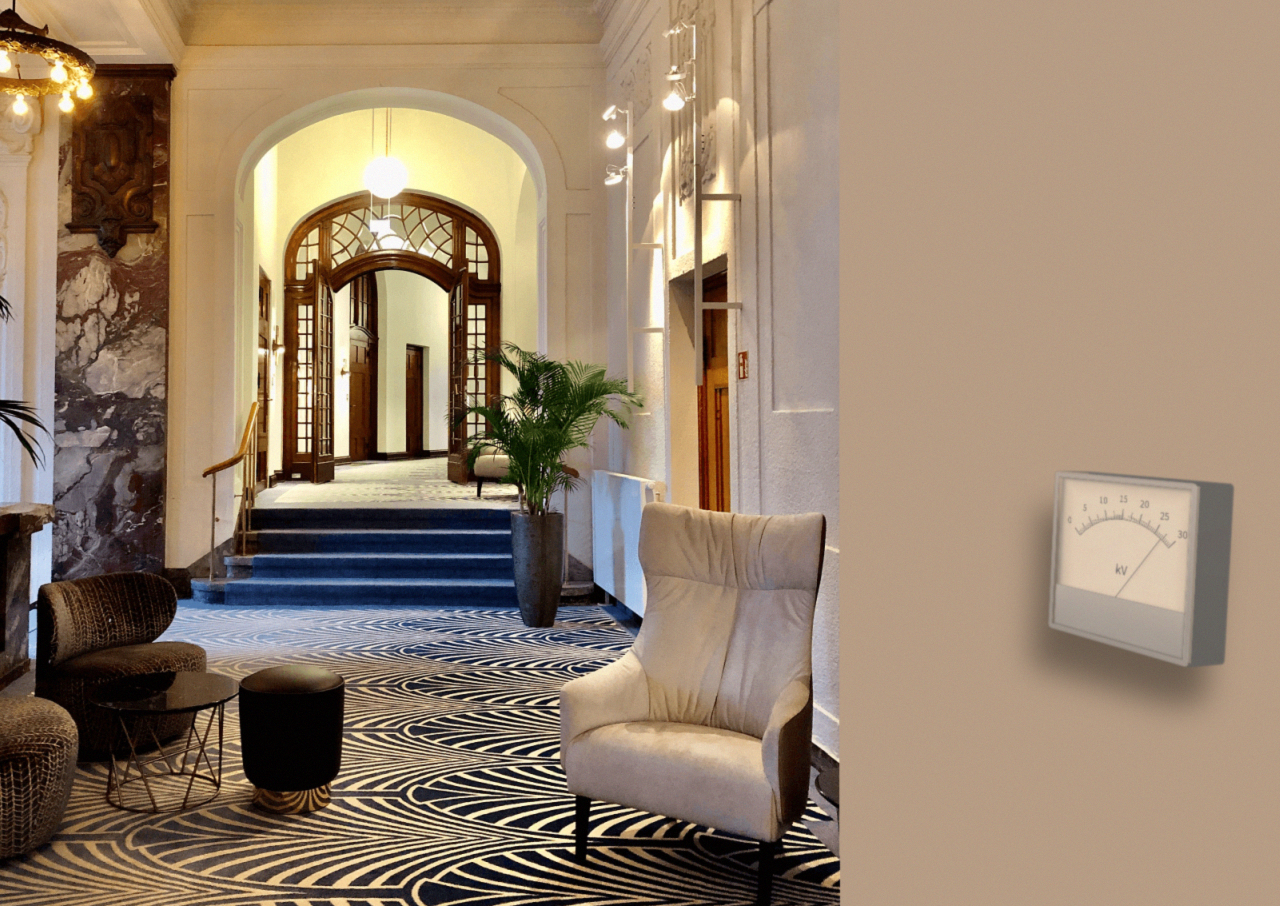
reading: kV 27.5
